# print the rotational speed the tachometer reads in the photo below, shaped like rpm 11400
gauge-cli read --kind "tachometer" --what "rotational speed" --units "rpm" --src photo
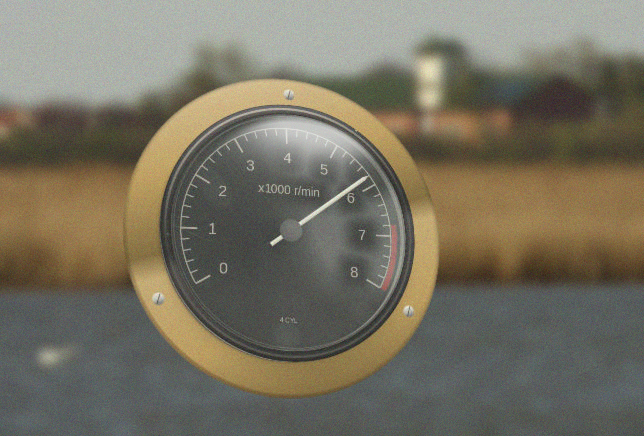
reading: rpm 5800
